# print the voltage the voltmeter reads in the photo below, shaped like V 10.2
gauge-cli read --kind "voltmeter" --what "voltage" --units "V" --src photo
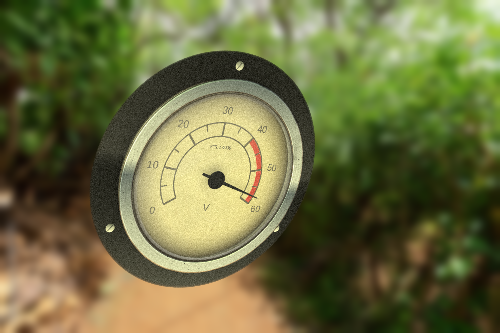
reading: V 57.5
